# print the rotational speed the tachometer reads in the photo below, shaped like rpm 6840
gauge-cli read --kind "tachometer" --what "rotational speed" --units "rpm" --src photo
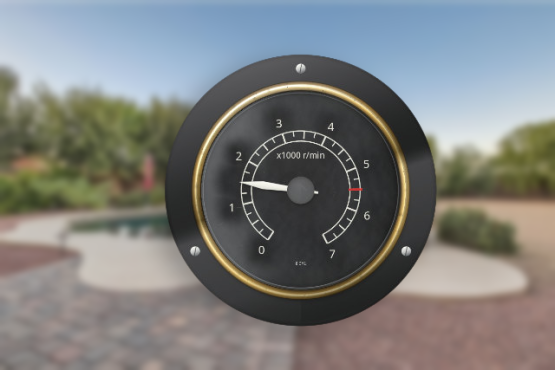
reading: rpm 1500
